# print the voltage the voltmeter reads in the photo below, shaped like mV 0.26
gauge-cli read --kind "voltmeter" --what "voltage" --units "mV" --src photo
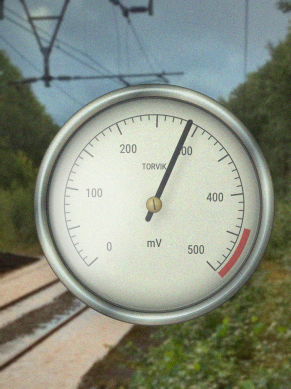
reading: mV 290
